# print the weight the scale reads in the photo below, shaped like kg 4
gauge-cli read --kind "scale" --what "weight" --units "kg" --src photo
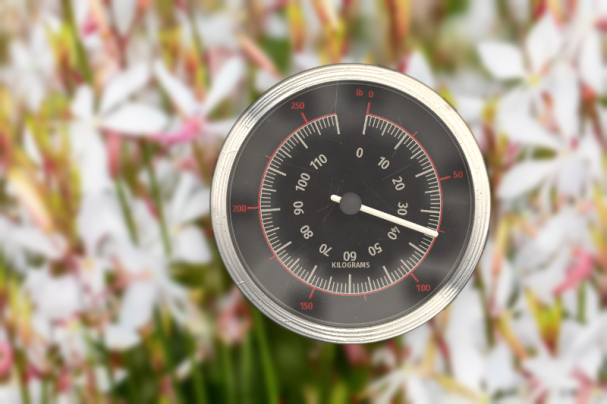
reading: kg 35
